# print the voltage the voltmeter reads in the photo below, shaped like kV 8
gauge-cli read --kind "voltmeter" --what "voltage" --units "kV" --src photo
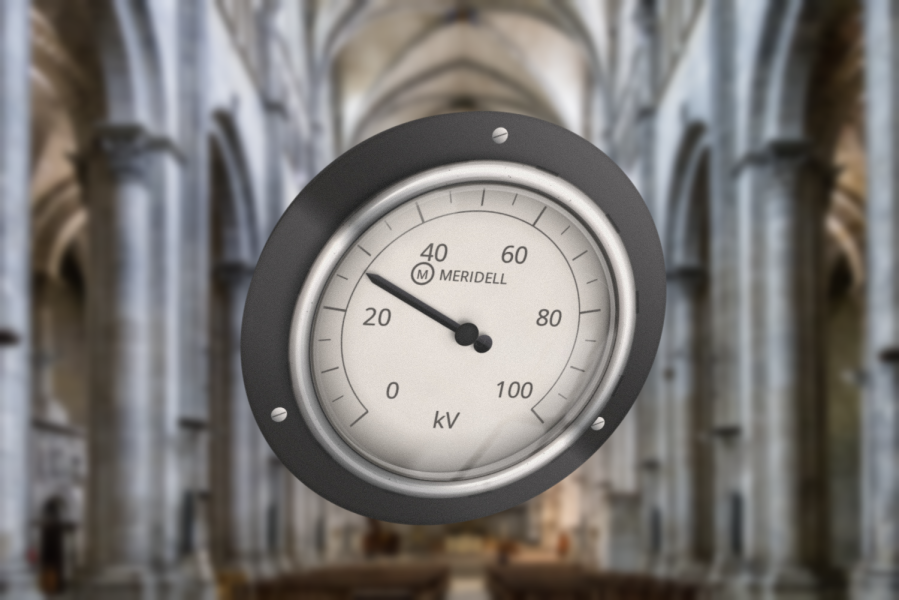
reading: kV 27.5
